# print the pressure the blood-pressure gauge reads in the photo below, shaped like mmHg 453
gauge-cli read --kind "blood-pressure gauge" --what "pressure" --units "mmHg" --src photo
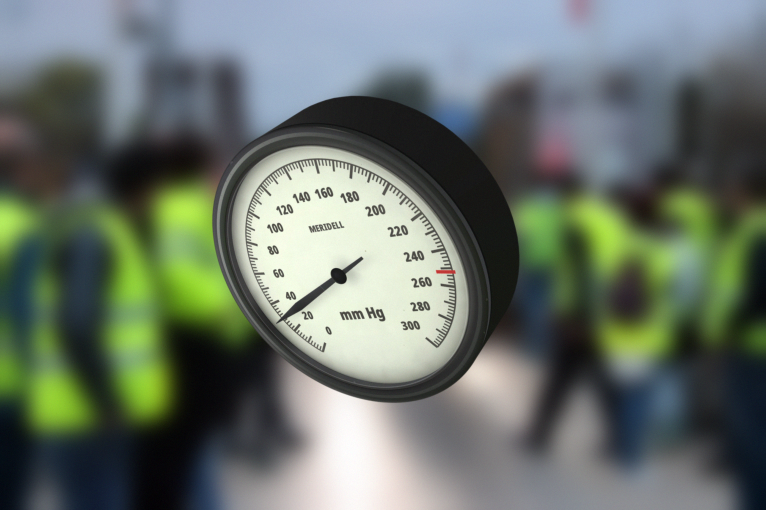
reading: mmHg 30
